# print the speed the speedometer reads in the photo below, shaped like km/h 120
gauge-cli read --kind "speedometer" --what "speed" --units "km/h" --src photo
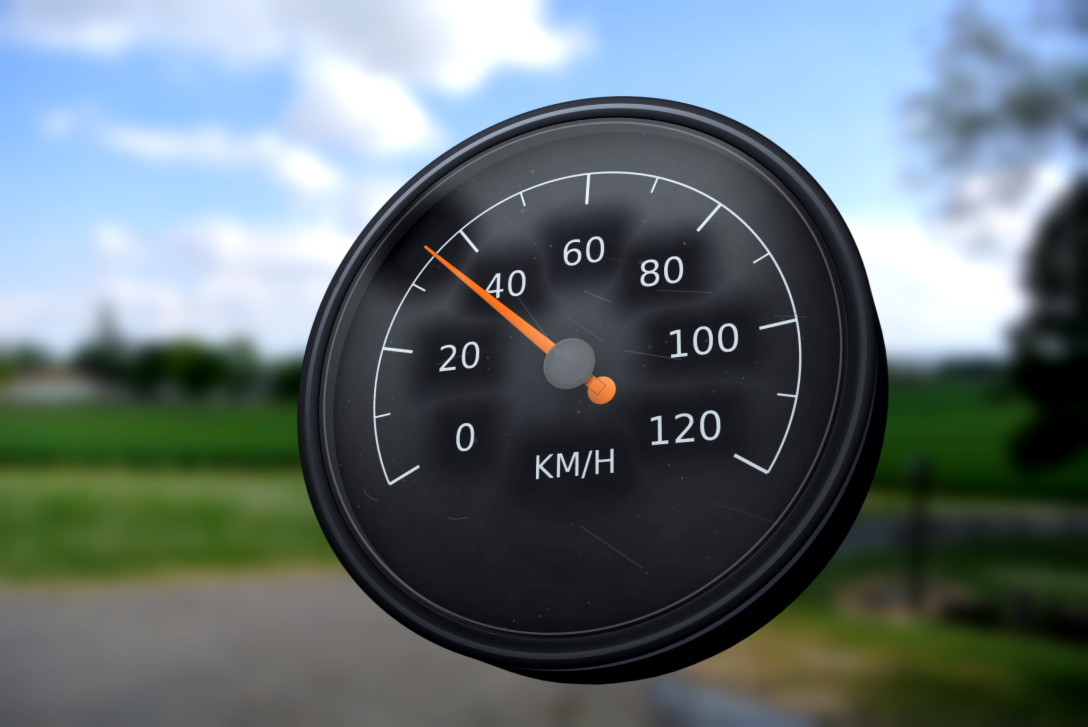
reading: km/h 35
